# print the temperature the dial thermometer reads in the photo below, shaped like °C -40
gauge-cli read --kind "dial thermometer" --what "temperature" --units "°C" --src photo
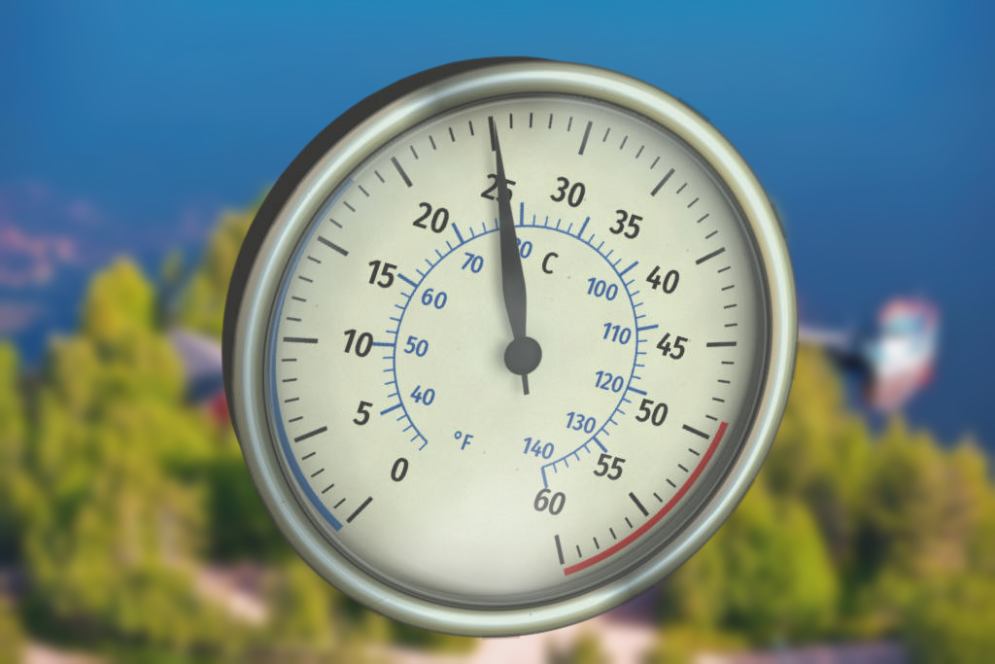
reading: °C 25
